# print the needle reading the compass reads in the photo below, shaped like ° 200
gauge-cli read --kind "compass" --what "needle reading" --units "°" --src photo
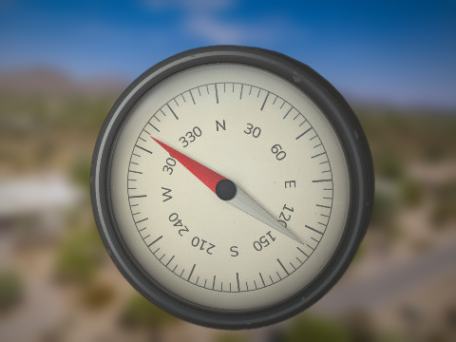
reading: ° 310
